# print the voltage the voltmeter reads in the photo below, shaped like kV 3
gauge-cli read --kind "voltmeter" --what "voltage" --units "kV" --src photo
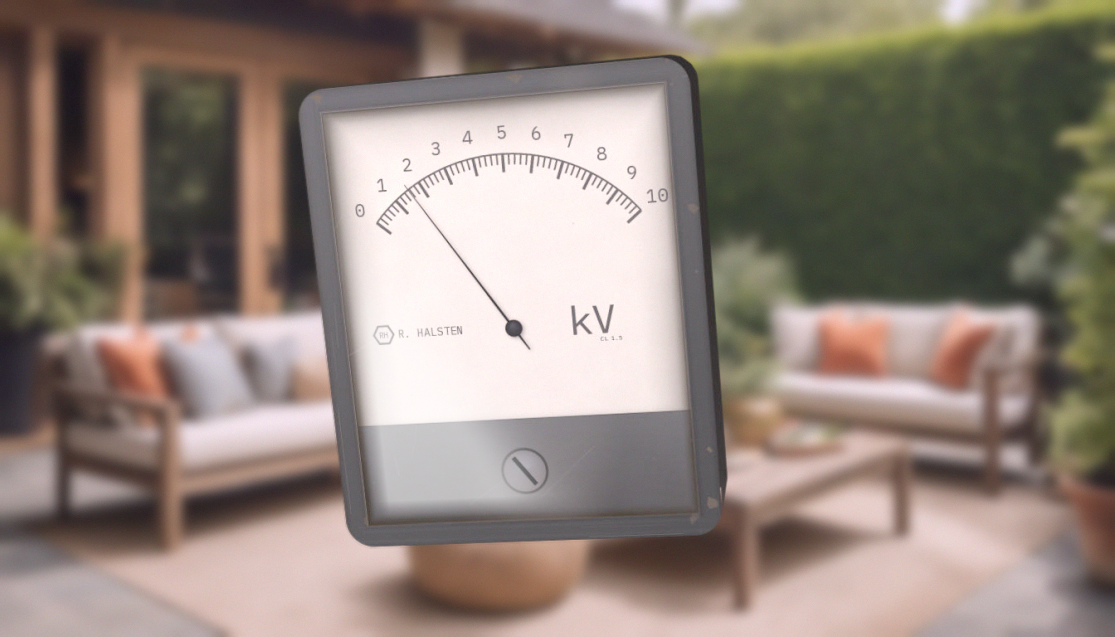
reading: kV 1.6
